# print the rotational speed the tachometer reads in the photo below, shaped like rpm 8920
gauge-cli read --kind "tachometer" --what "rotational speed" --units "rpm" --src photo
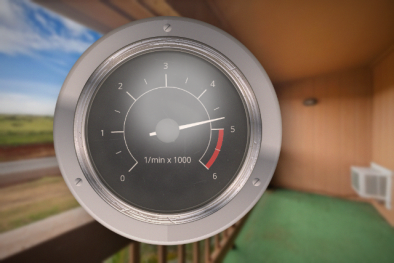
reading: rpm 4750
